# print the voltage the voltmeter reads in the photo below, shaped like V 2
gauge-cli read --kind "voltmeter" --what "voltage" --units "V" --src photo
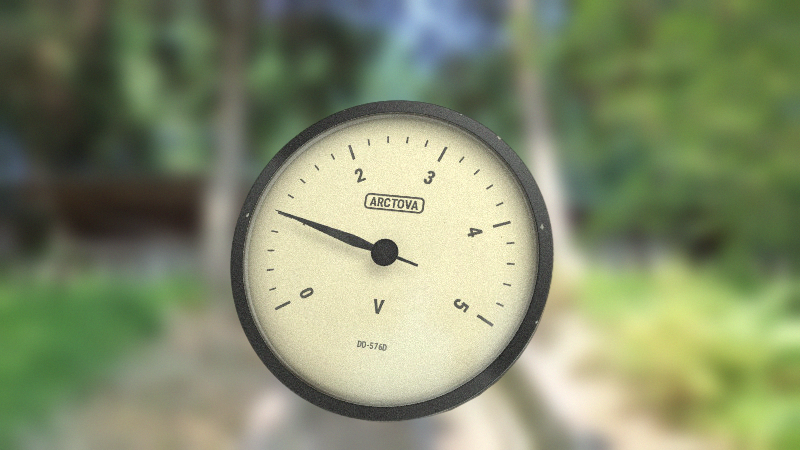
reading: V 1
